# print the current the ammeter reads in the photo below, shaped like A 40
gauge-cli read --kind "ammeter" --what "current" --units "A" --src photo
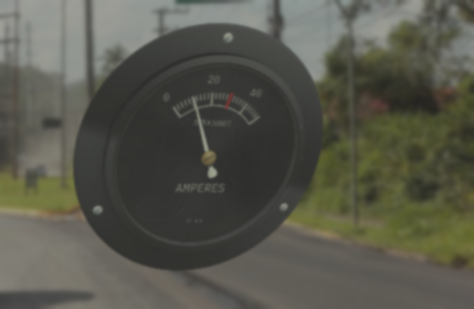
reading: A 10
